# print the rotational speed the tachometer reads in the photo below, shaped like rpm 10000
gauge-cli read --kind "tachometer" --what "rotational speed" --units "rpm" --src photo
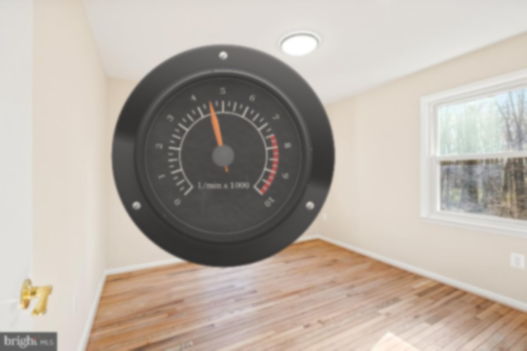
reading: rpm 4500
